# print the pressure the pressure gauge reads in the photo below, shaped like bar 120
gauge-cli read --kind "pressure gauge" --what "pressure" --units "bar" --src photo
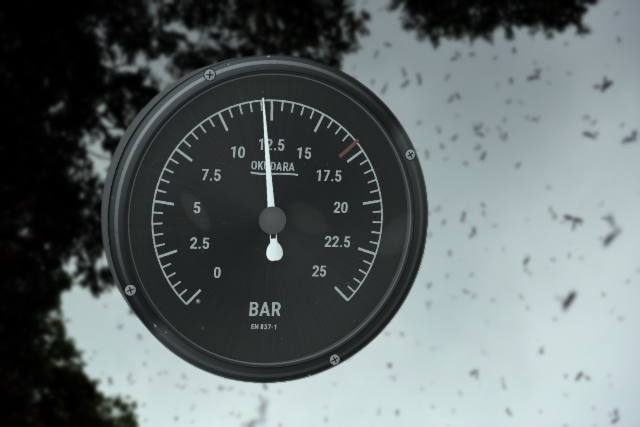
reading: bar 12
